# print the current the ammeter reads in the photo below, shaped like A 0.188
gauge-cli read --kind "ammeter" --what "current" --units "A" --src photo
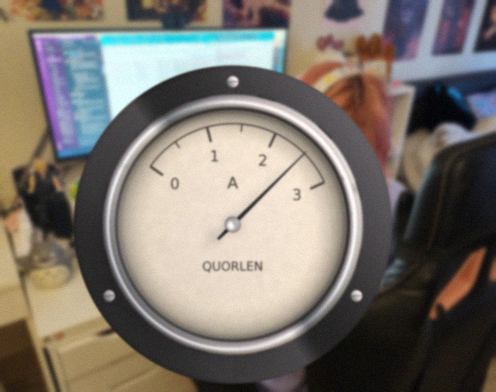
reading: A 2.5
